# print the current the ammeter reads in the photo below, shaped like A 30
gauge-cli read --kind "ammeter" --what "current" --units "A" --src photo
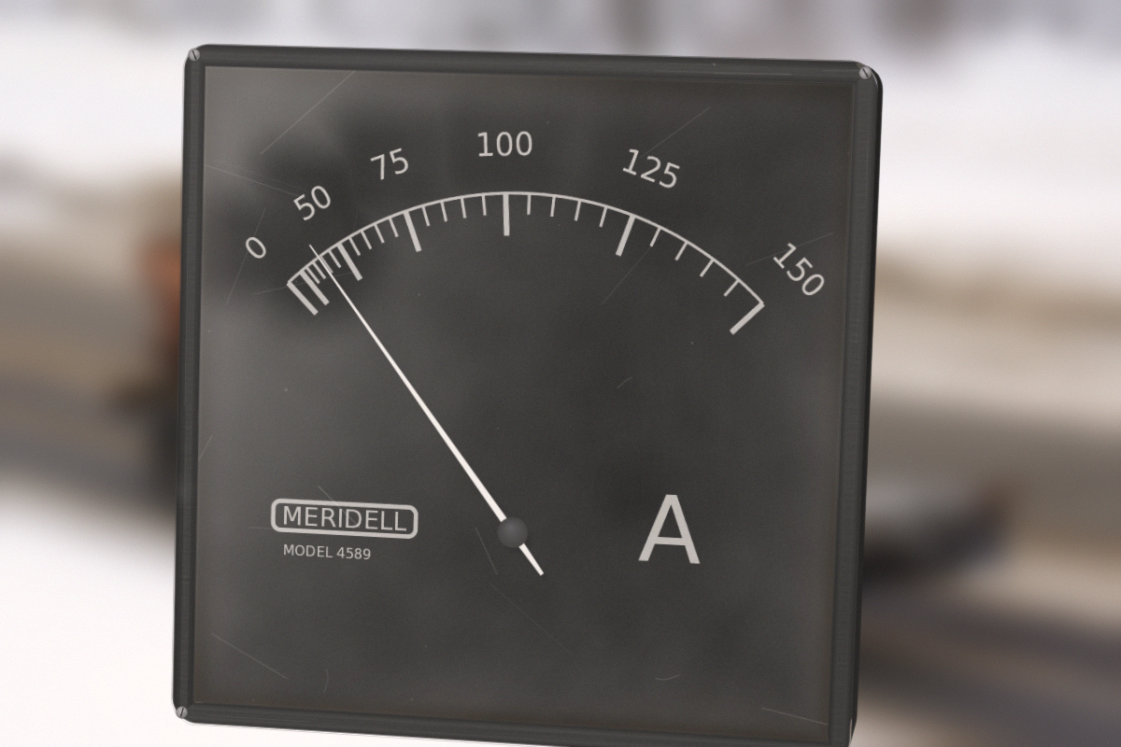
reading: A 40
